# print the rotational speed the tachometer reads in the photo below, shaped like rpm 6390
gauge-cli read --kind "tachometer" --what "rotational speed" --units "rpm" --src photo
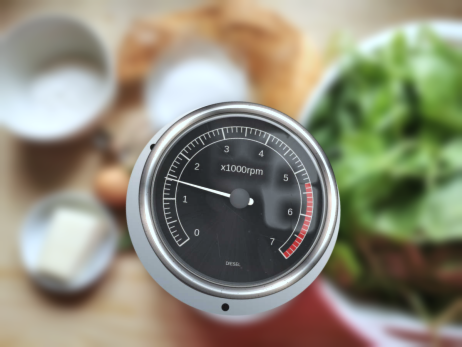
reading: rpm 1400
